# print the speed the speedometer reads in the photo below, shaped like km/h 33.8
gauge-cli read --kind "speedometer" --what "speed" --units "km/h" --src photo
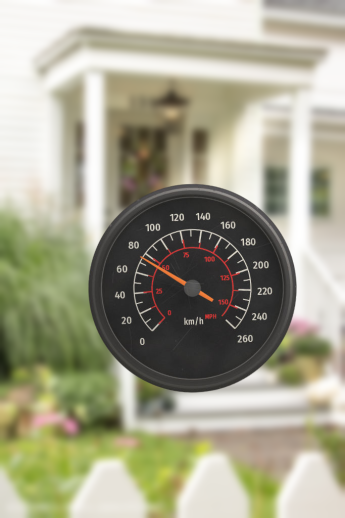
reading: km/h 75
